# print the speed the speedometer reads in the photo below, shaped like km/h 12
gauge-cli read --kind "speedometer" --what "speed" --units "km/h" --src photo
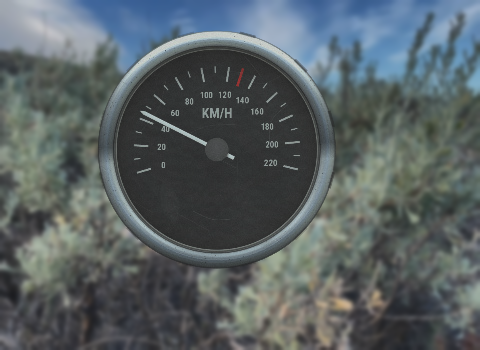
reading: km/h 45
